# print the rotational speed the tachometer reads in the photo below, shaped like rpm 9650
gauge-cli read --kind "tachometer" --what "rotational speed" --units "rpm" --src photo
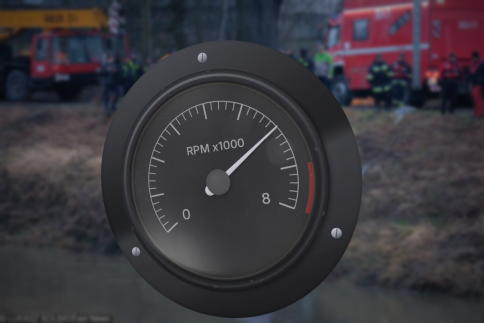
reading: rpm 6000
